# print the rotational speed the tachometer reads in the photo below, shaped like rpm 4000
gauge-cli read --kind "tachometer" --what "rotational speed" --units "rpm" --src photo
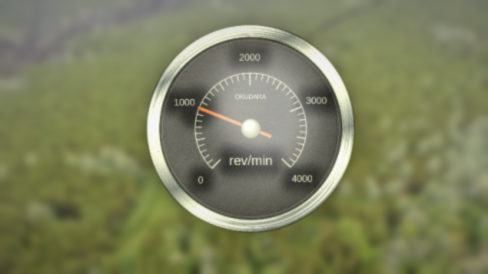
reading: rpm 1000
